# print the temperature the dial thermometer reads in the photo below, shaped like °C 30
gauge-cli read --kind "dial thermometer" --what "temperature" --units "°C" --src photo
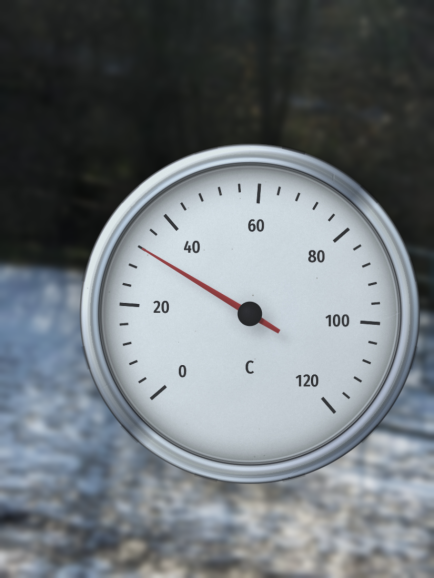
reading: °C 32
